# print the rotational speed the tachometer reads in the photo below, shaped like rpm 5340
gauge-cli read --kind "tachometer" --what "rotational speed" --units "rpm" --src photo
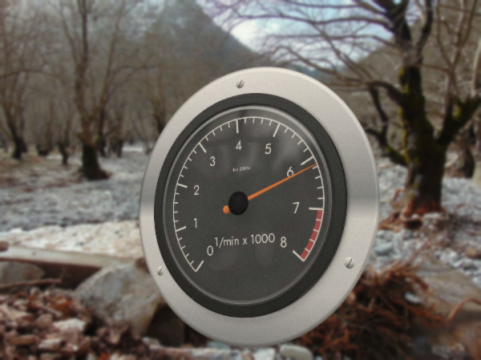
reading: rpm 6200
